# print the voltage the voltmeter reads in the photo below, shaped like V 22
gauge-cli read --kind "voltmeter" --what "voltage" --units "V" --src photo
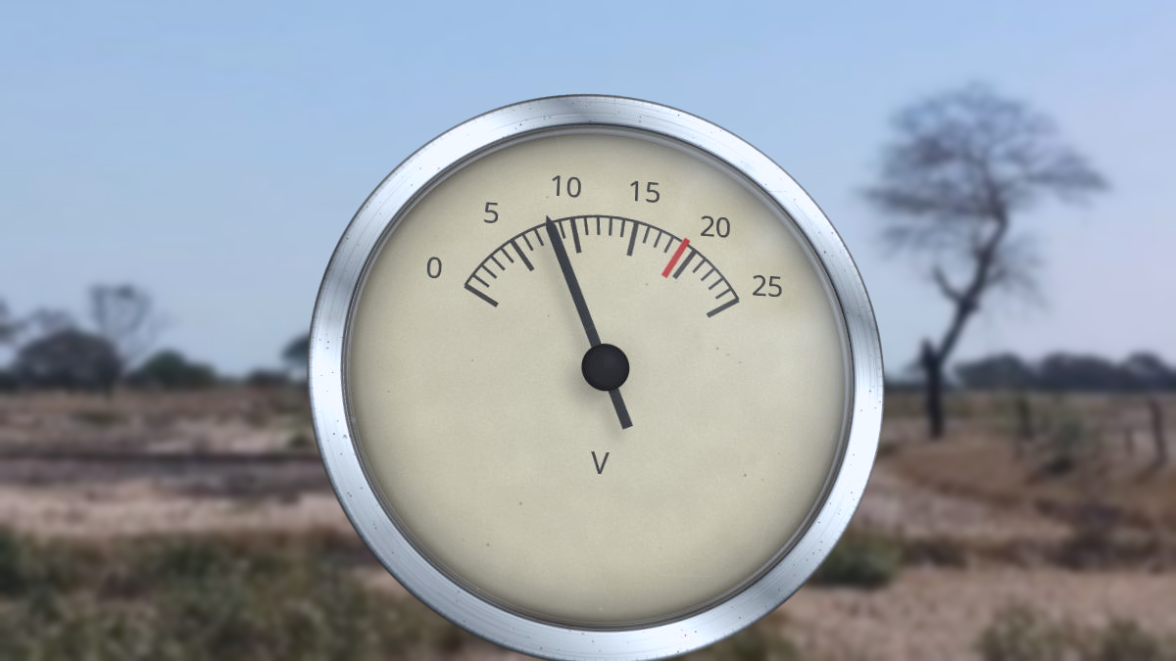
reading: V 8
